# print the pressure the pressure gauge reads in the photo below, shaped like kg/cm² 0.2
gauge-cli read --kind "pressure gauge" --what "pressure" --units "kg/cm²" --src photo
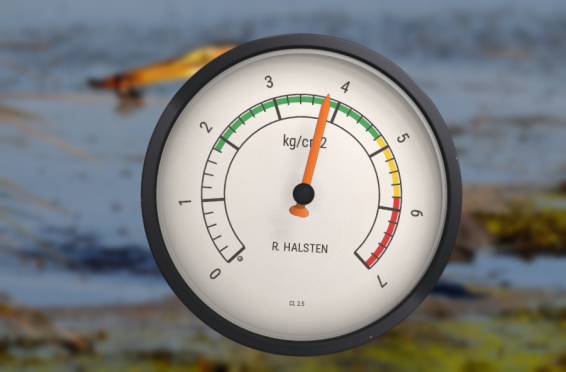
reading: kg/cm² 3.8
